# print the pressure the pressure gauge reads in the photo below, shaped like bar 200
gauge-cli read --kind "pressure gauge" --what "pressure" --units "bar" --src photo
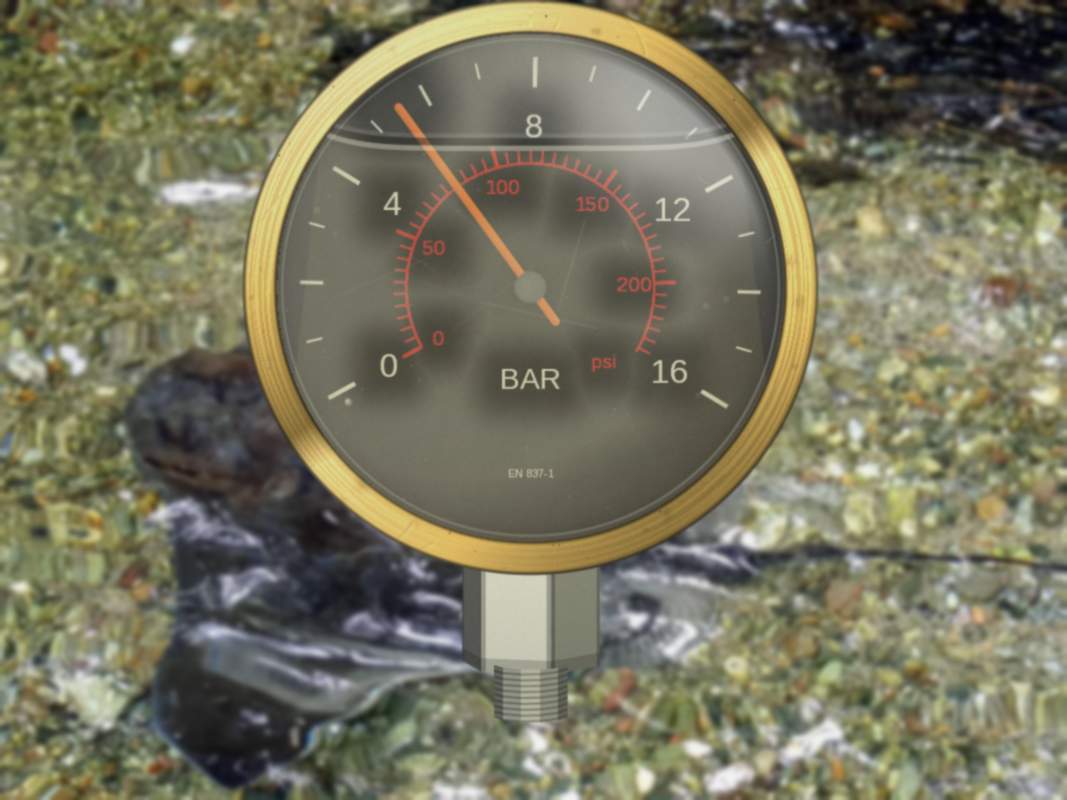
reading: bar 5.5
